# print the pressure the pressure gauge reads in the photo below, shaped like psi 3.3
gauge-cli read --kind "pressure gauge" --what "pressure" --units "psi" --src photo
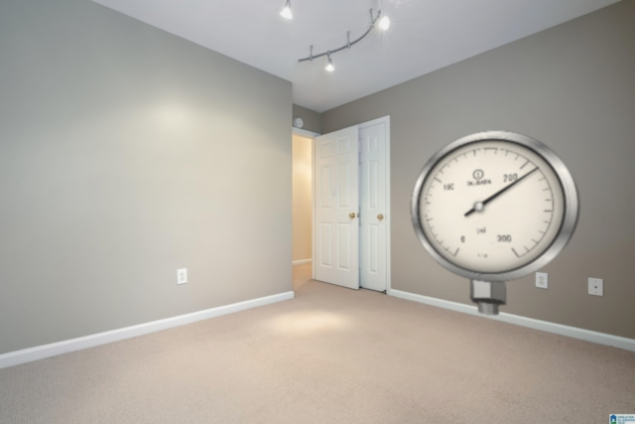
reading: psi 210
